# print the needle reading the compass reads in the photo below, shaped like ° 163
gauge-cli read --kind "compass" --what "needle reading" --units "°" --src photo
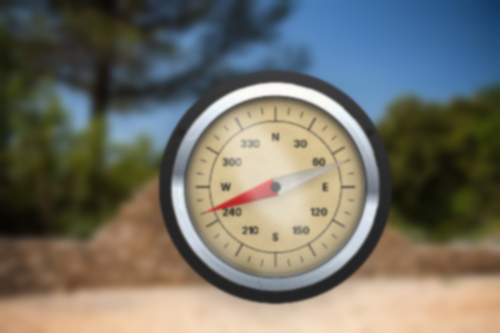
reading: ° 250
